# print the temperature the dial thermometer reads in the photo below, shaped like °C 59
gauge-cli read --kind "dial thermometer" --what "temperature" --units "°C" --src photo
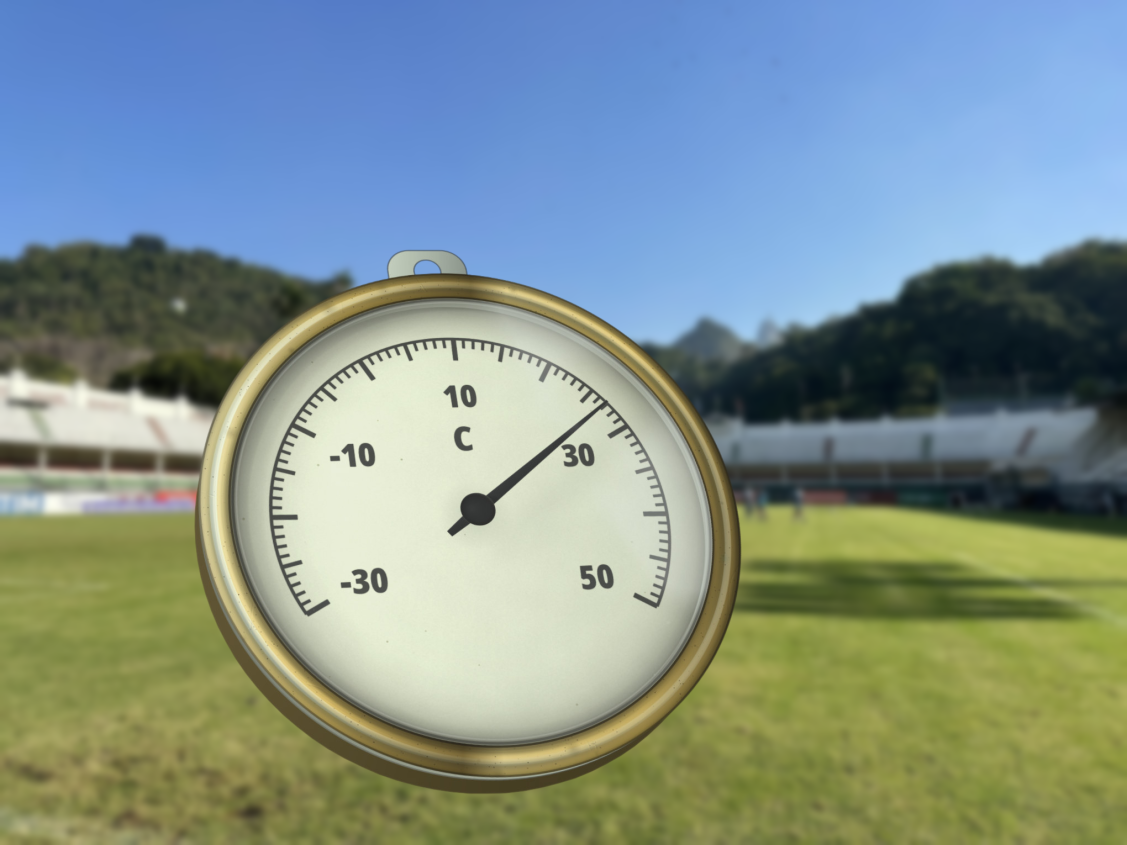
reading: °C 27
